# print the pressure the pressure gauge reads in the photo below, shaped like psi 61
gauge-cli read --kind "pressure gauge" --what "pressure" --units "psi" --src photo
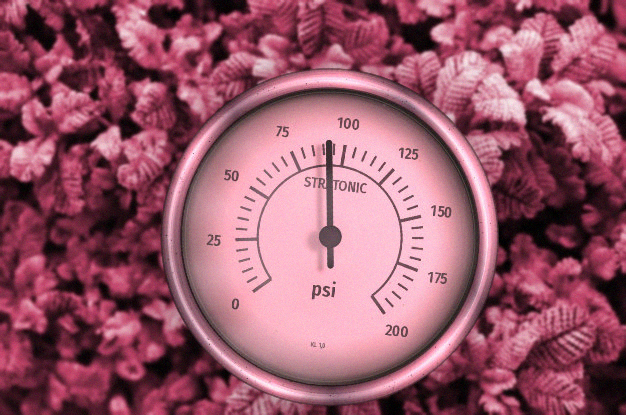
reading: psi 92.5
